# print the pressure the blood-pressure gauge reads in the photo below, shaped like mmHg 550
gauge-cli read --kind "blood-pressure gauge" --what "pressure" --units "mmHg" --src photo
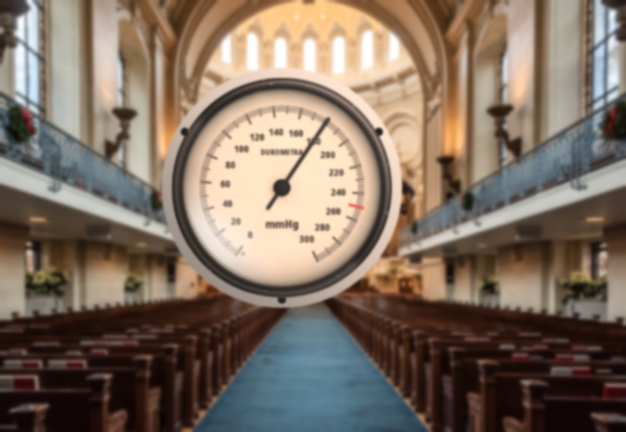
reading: mmHg 180
